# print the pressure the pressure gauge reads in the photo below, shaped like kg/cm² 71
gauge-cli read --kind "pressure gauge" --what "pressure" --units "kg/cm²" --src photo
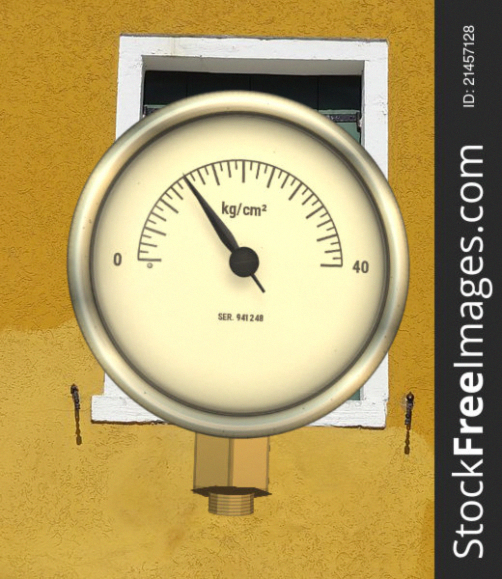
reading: kg/cm² 12
